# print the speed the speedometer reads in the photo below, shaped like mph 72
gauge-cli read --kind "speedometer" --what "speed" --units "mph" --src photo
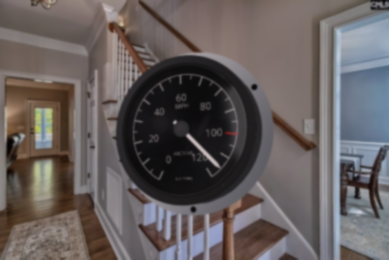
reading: mph 115
